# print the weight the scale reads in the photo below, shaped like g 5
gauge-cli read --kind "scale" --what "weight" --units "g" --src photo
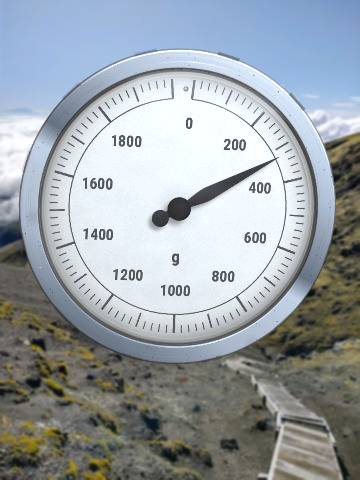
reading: g 320
